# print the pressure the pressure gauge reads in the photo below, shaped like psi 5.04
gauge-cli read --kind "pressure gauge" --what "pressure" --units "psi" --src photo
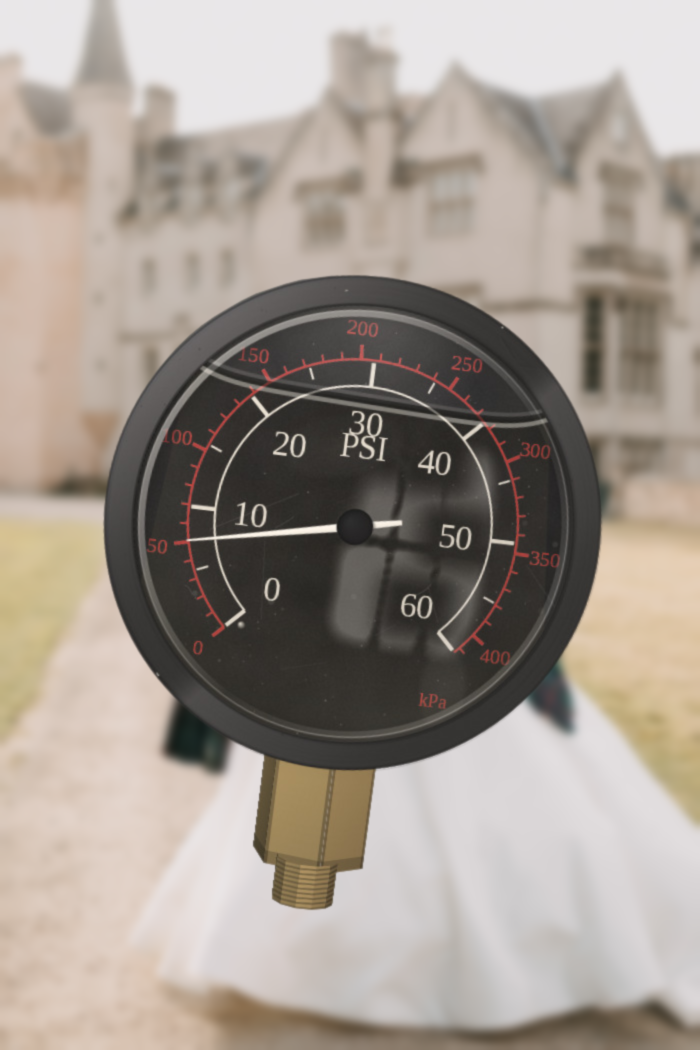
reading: psi 7.5
